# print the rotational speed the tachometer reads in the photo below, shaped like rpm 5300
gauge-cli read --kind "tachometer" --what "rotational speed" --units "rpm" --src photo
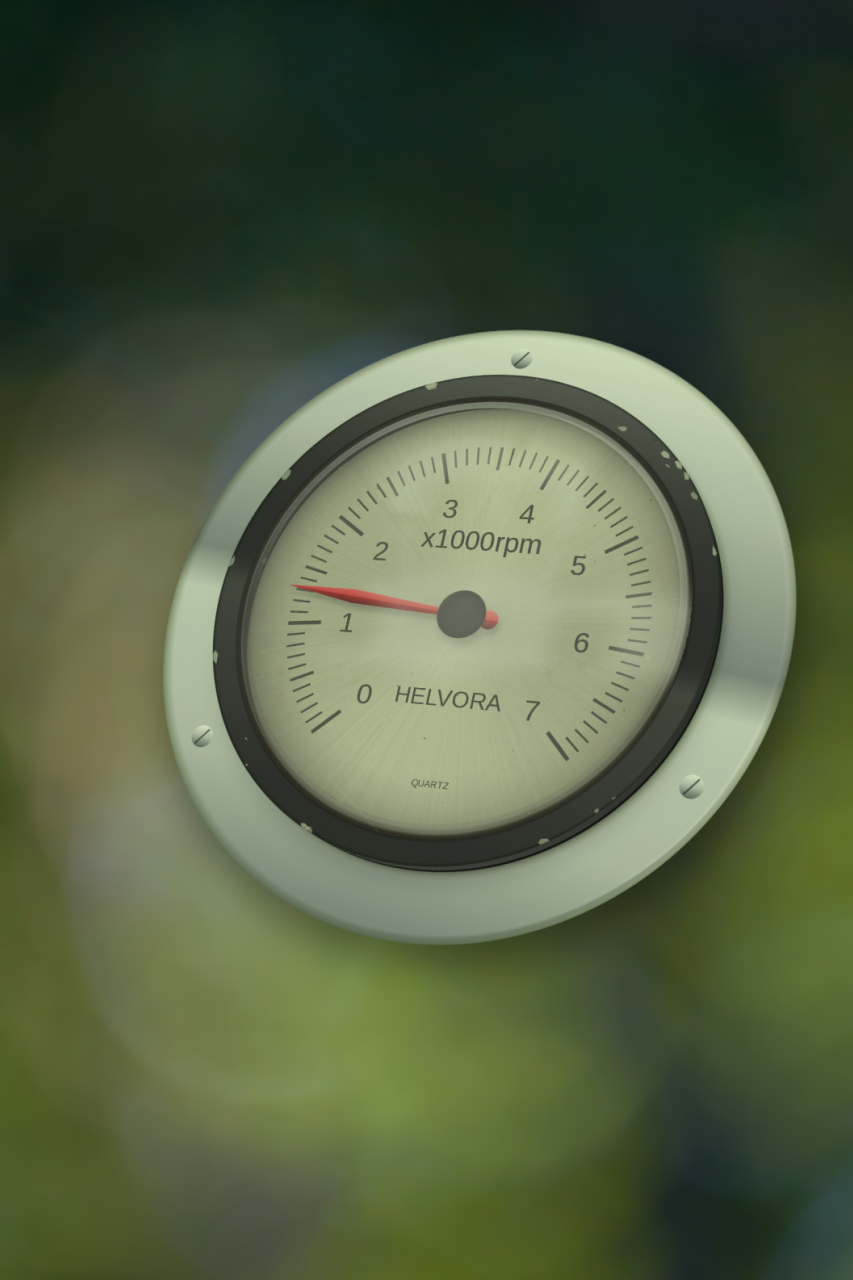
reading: rpm 1300
